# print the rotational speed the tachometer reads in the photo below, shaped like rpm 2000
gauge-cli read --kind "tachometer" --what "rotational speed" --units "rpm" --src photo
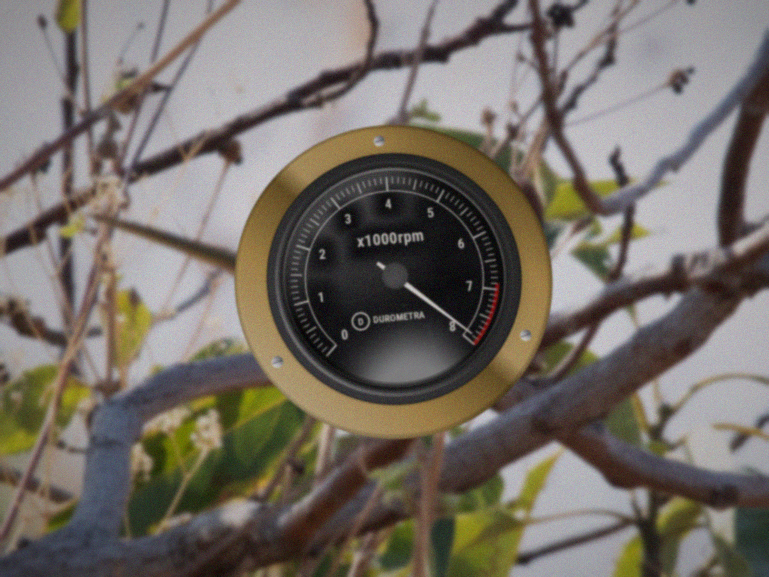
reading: rpm 7900
